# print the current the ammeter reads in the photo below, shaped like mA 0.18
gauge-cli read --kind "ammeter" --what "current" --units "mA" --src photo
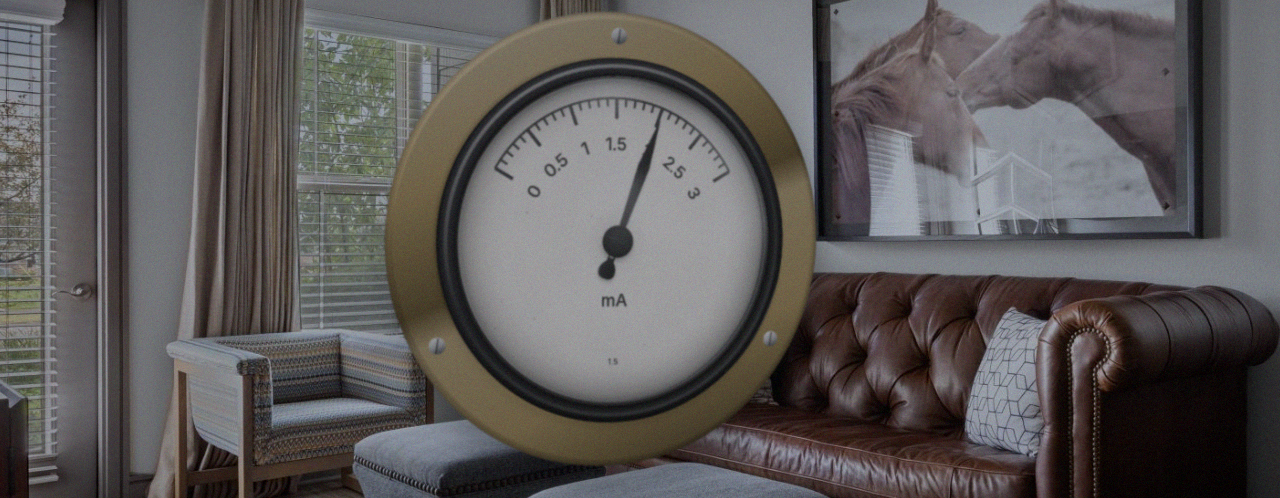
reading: mA 2
